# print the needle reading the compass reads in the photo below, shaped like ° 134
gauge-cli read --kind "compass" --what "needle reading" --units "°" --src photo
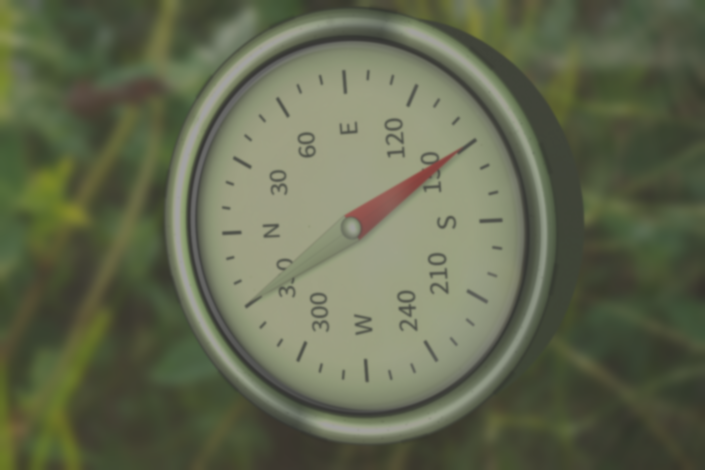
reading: ° 150
